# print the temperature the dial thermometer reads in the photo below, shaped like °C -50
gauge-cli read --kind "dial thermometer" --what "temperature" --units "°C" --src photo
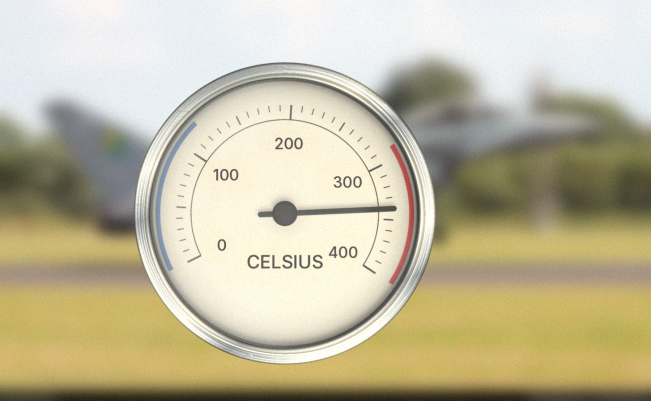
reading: °C 340
